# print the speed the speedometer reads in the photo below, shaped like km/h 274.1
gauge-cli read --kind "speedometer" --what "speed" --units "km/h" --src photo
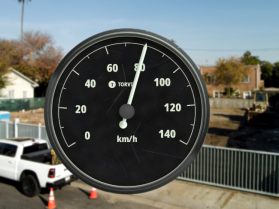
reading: km/h 80
